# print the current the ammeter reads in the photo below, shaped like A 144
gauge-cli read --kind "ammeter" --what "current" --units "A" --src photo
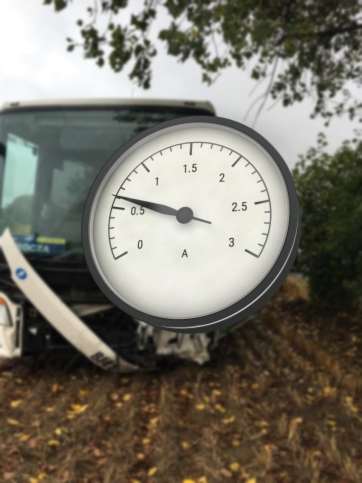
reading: A 0.6
